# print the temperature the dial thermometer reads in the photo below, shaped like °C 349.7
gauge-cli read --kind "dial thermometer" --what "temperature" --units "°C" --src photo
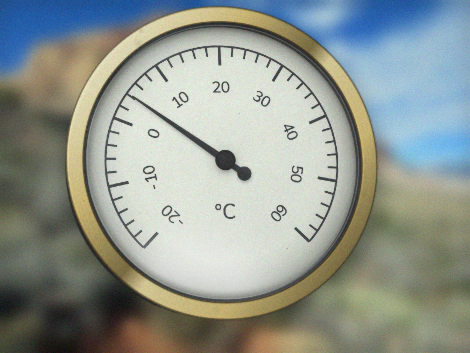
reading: °C 4
